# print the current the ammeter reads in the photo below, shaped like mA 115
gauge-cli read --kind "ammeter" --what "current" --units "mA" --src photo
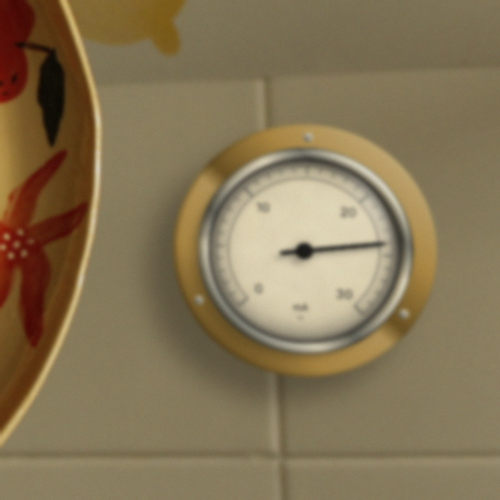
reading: mA 24
